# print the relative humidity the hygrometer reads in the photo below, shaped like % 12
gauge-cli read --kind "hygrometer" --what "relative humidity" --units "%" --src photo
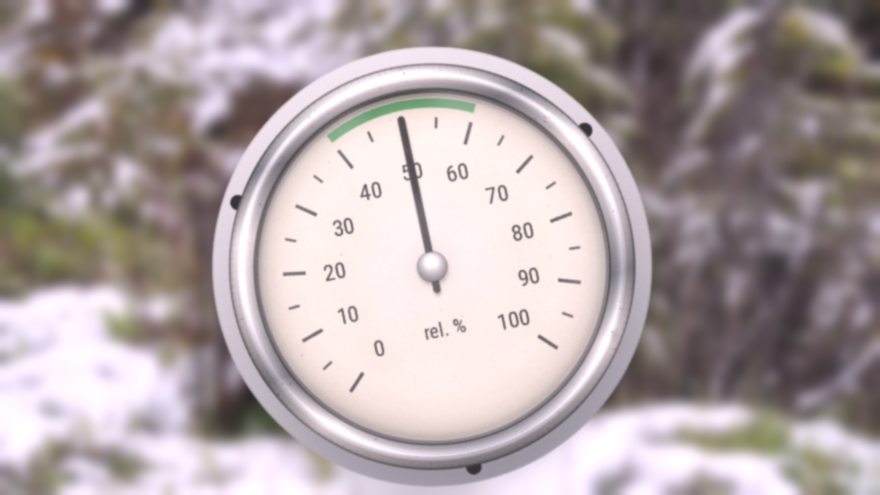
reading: % 50
